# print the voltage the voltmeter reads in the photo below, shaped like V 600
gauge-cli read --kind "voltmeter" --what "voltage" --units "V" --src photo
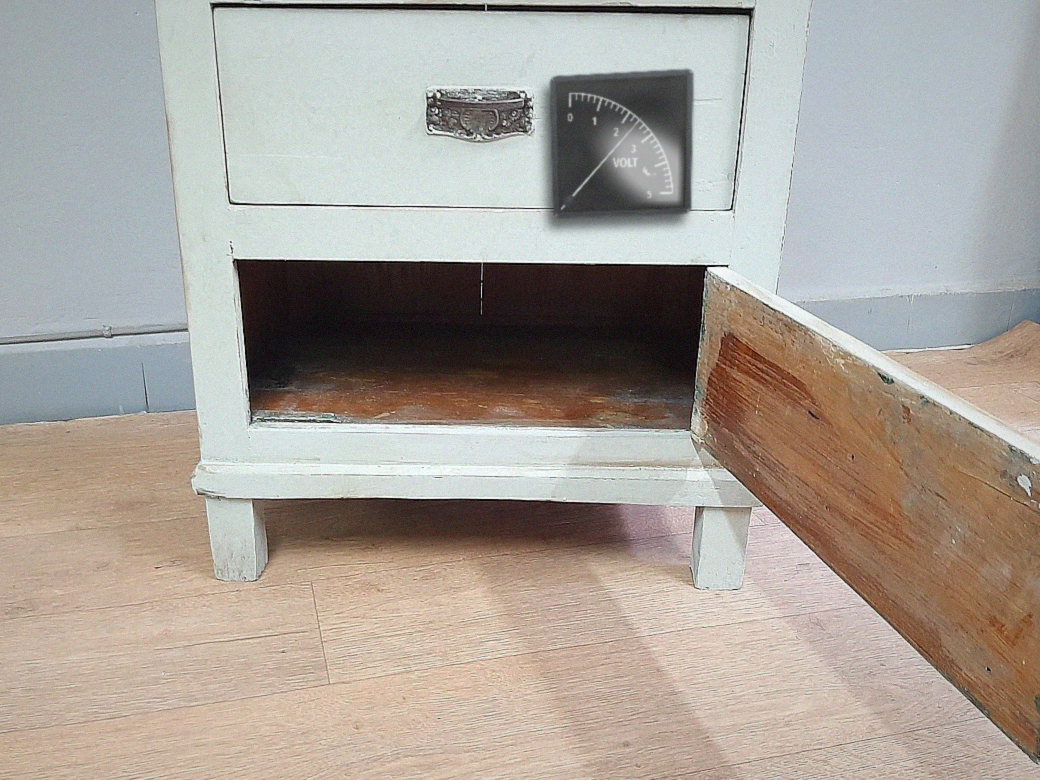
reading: V 2.4
